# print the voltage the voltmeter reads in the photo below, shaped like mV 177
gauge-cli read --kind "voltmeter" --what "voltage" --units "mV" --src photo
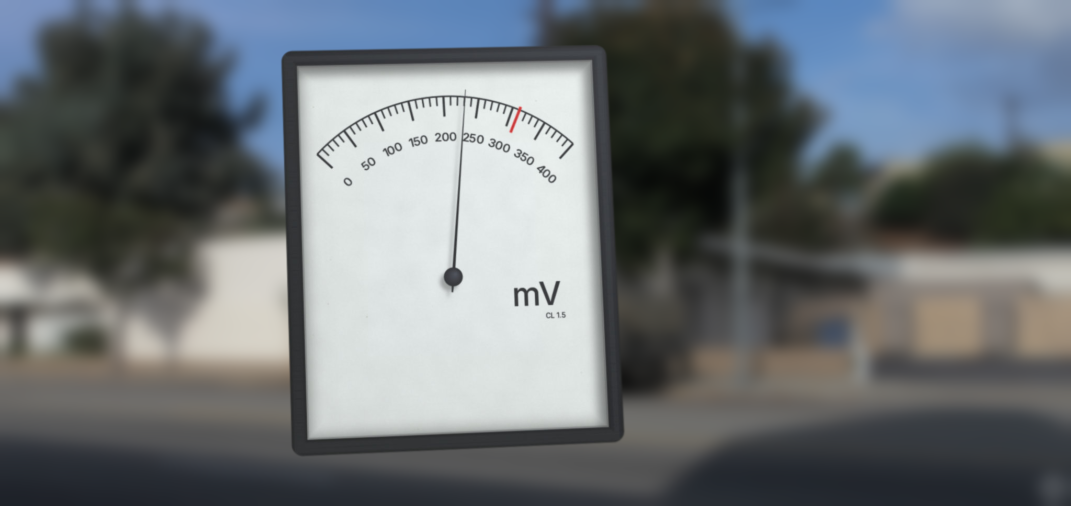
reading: mV 230
